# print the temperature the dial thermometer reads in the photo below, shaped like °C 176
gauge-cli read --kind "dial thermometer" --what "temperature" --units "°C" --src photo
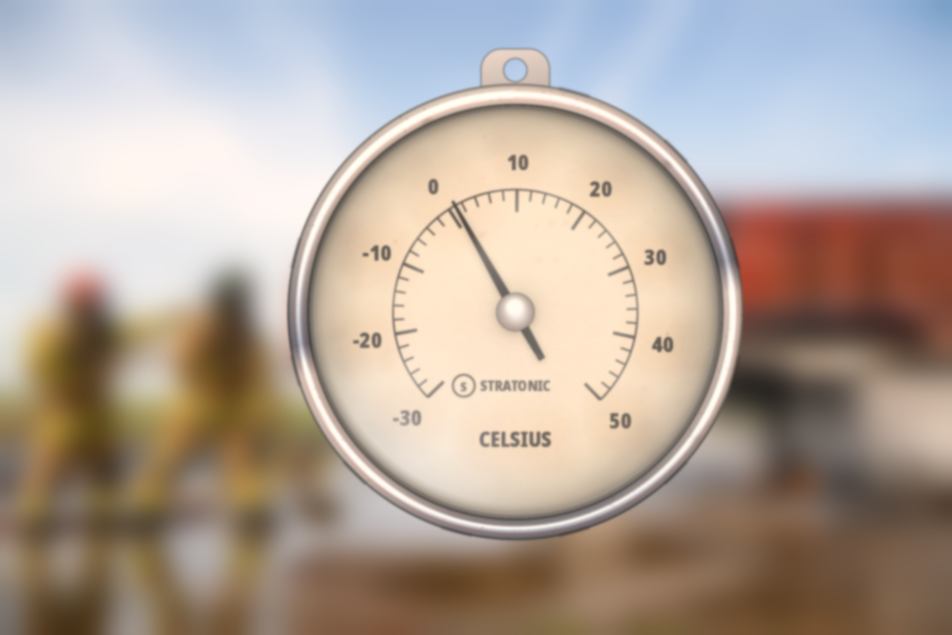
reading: °C 1
